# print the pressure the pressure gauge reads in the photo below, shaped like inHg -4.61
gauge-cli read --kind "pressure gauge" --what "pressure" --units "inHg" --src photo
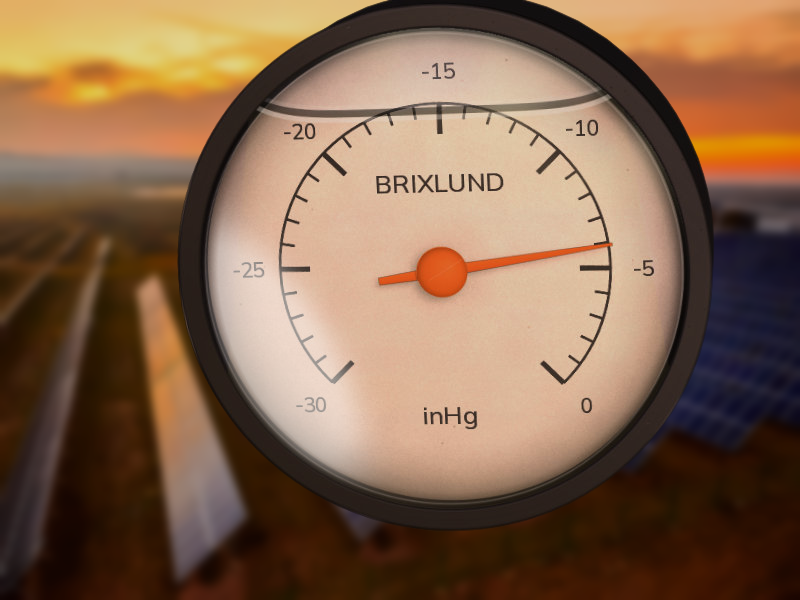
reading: inHg -6
